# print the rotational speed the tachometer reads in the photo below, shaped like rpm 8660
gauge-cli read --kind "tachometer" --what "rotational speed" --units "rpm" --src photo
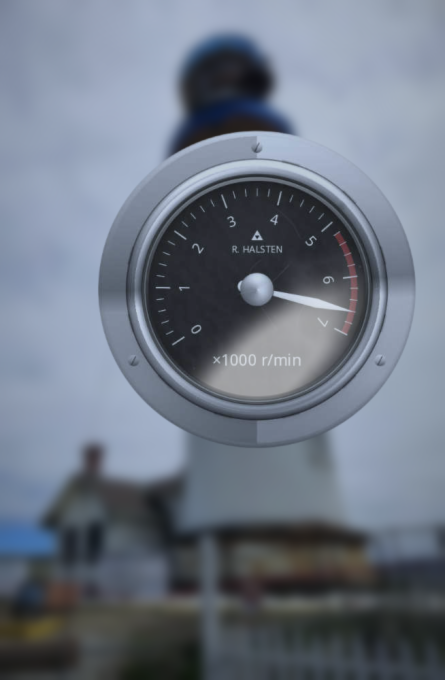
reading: rpm 6600
